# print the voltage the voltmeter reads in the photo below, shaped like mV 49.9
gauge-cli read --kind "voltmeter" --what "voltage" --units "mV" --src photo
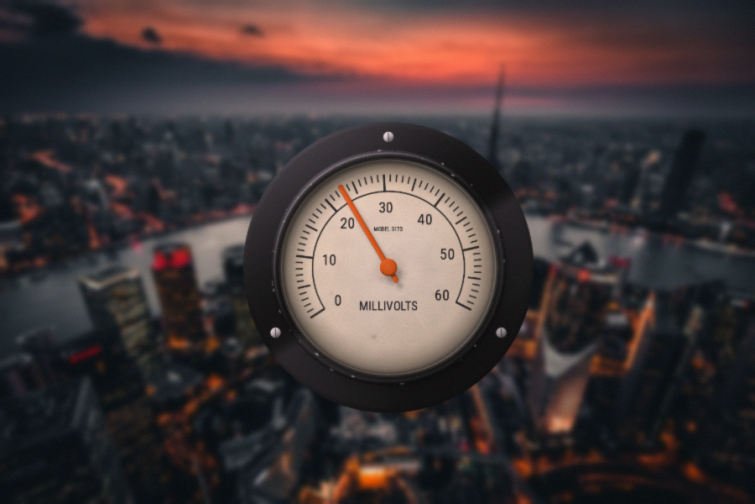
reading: mV 23
